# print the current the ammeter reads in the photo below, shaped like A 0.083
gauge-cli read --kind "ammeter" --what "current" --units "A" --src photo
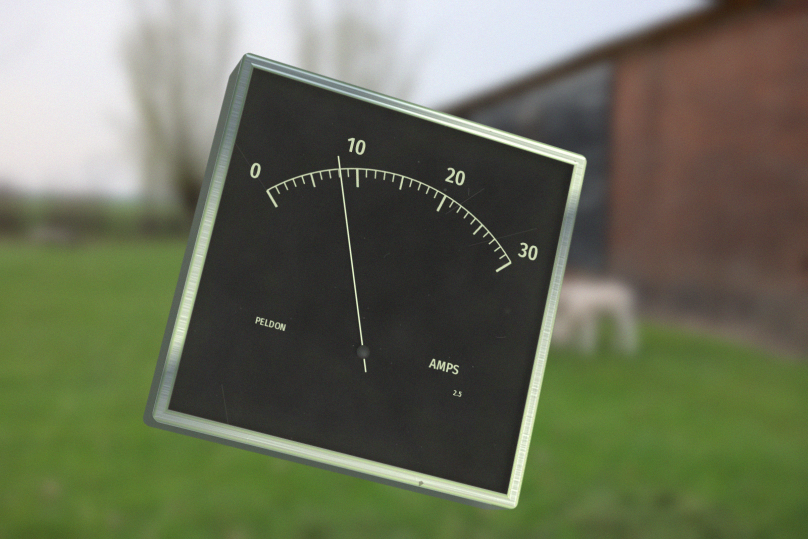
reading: A 8
